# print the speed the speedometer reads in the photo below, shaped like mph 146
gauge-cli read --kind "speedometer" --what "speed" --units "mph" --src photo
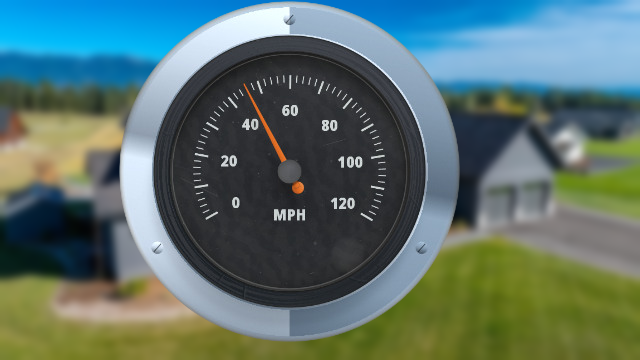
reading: mph 46
